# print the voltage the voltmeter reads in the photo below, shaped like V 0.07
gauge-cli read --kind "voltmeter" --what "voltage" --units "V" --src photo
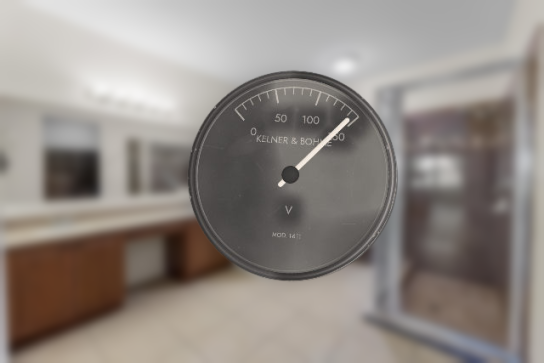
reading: V 145
